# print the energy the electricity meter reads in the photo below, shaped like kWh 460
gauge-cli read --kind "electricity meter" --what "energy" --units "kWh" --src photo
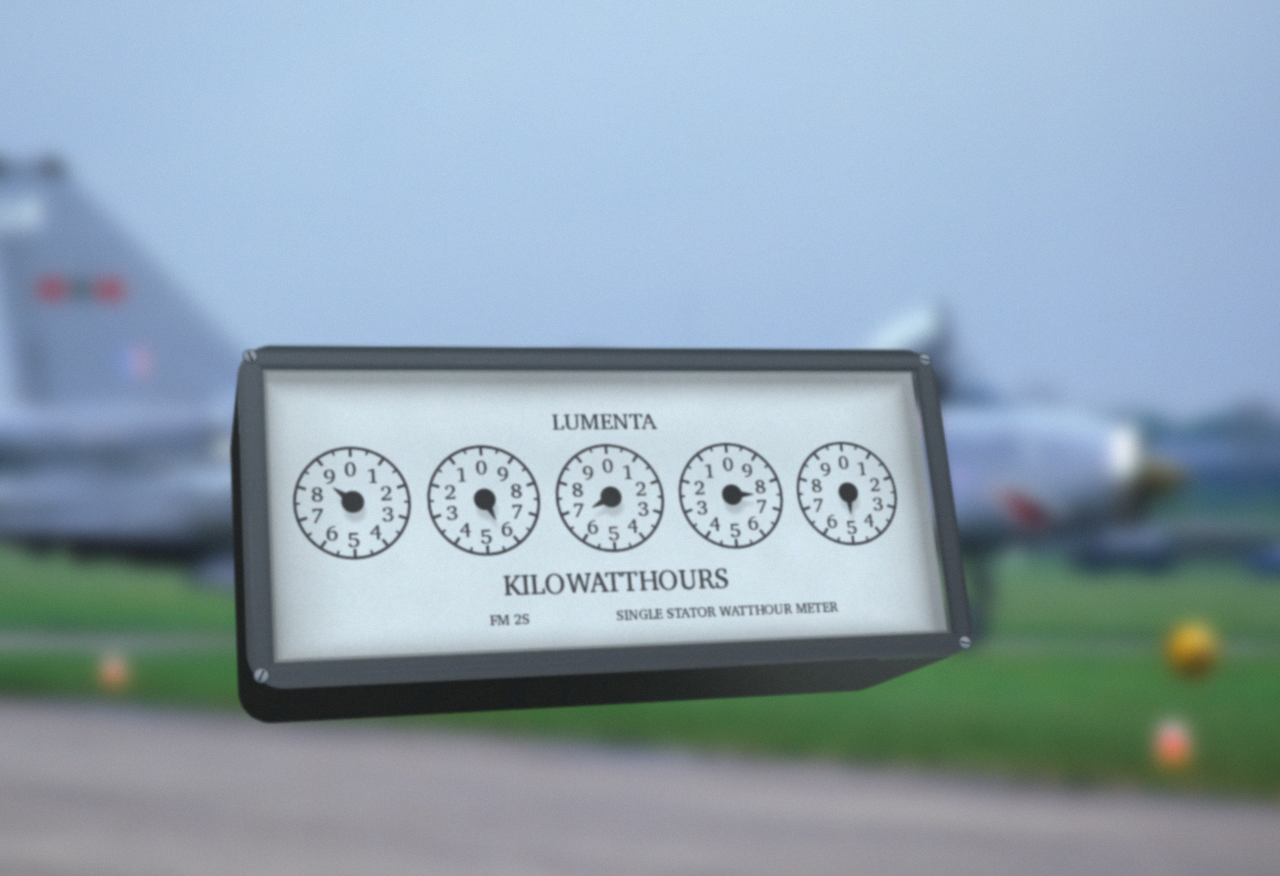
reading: kWh 85675
